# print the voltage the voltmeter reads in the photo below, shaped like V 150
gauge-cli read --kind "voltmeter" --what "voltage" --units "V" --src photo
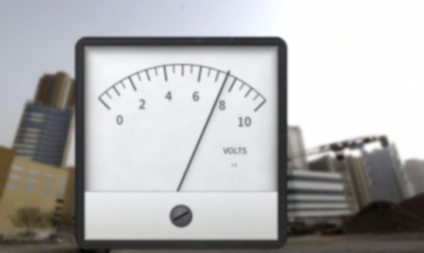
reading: V 7.5
